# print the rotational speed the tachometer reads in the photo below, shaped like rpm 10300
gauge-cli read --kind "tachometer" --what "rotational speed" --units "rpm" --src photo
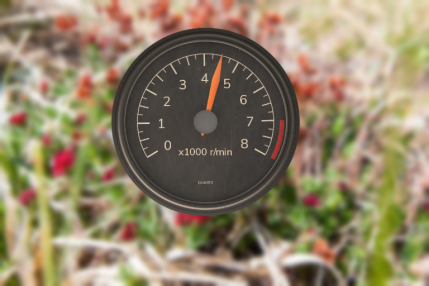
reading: rpm 4500
